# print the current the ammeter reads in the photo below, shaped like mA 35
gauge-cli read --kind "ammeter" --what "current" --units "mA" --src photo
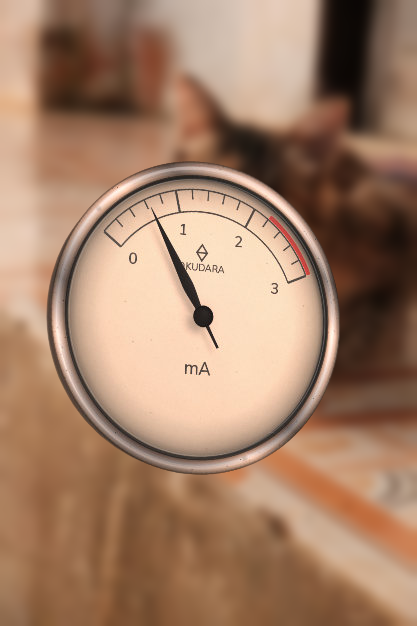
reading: mA 0.6
